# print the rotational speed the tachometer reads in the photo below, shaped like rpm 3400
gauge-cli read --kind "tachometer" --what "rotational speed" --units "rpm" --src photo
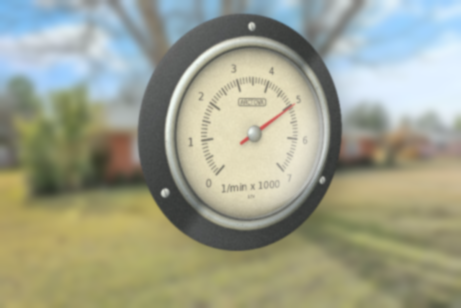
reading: rpm 5000
